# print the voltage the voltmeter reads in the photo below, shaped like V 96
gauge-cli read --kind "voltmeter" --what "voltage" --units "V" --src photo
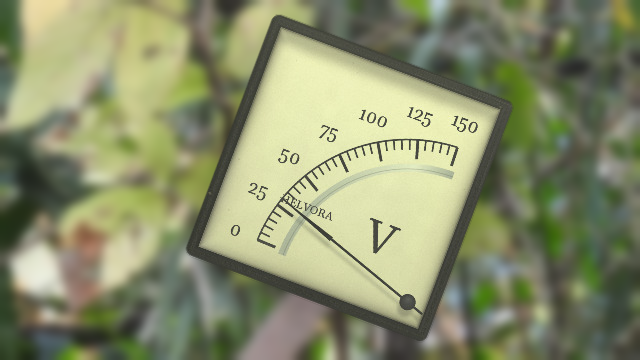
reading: V 30
